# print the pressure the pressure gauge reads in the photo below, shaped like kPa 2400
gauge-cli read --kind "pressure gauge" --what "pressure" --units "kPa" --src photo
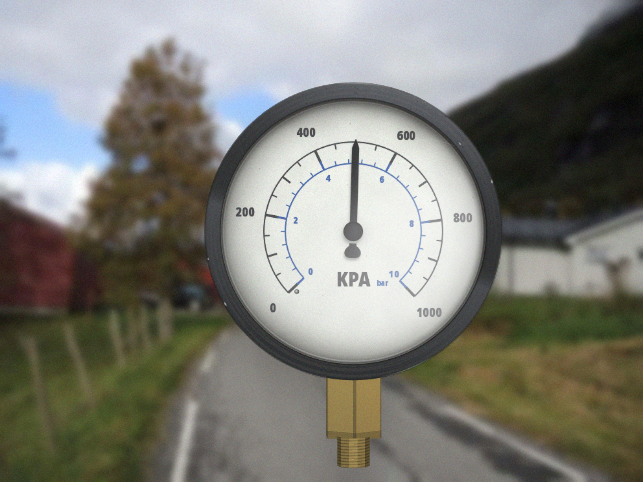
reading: kPa 500
